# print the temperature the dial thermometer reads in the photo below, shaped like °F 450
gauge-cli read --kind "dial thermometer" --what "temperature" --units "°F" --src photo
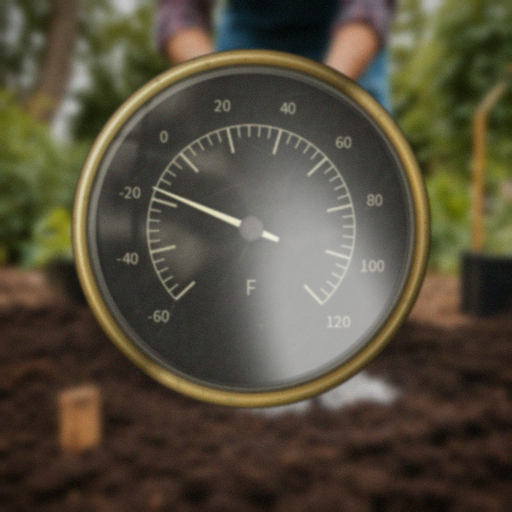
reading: °F -16
